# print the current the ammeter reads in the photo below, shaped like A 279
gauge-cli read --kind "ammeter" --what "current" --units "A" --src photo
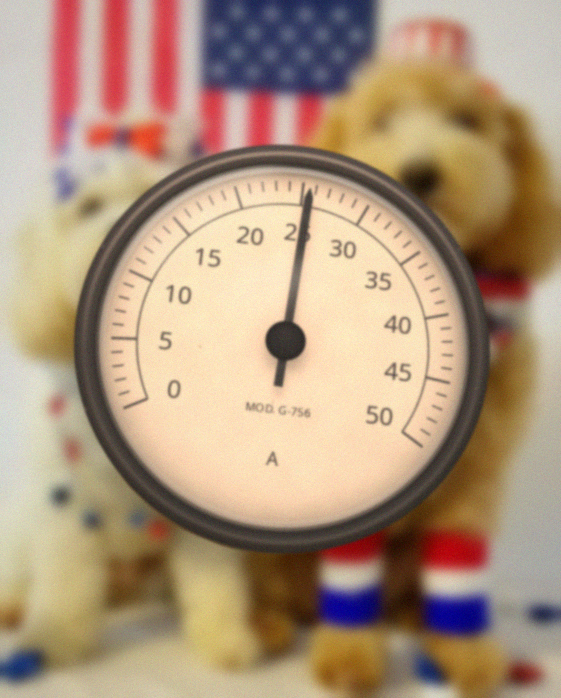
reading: A 25.5
